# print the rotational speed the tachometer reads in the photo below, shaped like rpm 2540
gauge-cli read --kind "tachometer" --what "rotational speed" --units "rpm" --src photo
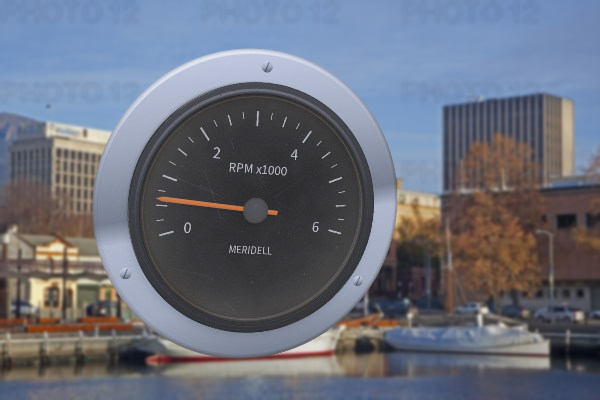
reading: rpm 625
